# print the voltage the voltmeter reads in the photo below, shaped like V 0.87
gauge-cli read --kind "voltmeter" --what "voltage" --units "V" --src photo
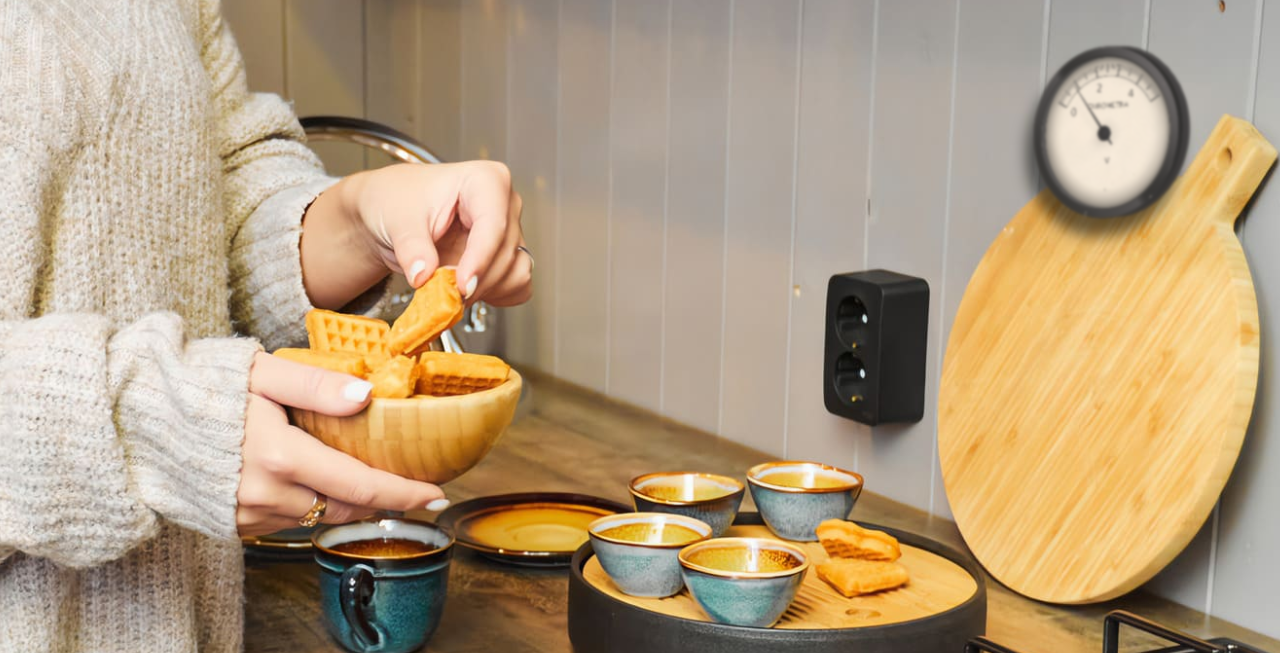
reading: V 1
